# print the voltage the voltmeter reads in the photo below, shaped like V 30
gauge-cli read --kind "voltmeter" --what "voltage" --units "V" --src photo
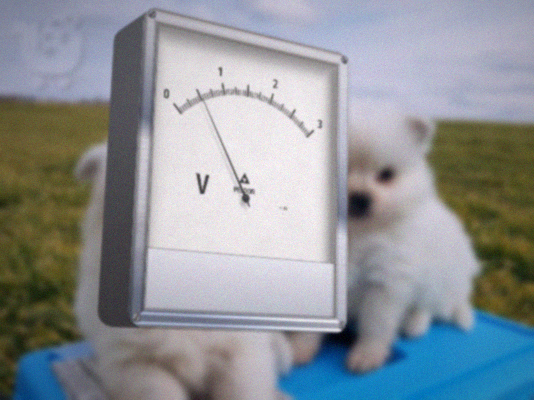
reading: V 0.5
